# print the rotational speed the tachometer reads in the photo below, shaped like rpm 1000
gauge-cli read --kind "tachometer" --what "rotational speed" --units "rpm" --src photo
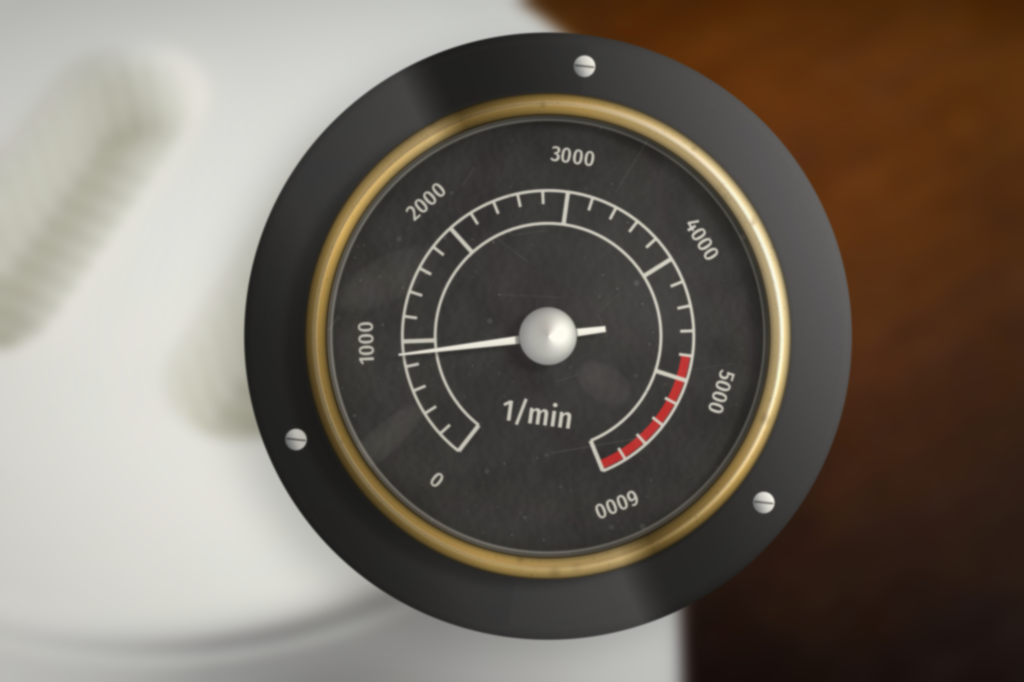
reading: rpm 900
